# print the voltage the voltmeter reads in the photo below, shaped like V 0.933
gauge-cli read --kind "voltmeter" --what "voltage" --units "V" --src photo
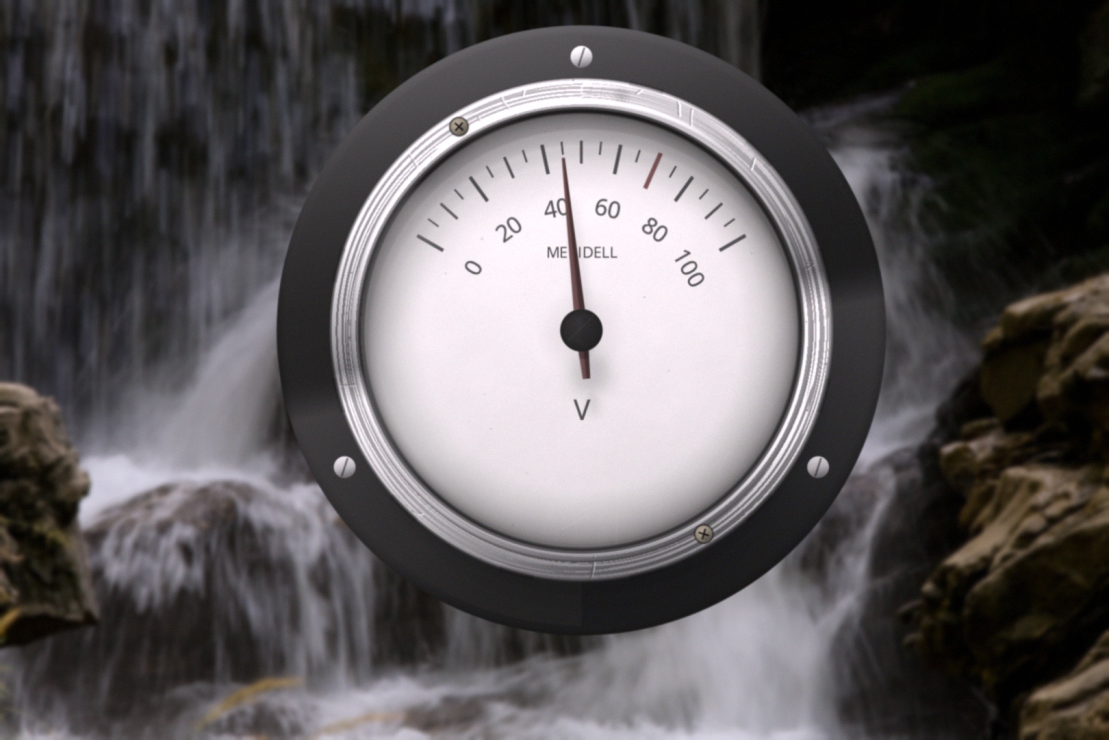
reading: V 45
